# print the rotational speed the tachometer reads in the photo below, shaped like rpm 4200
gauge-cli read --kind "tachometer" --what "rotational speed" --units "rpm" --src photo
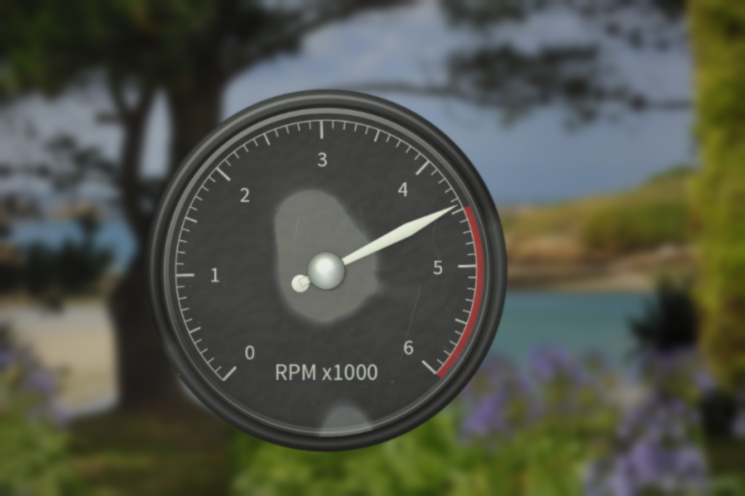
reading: rpm 4450
